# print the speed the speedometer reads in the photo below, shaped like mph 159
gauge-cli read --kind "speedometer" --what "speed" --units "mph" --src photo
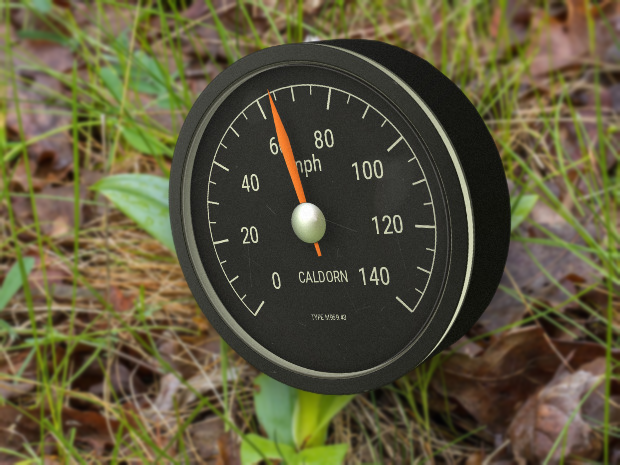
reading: mph 65
